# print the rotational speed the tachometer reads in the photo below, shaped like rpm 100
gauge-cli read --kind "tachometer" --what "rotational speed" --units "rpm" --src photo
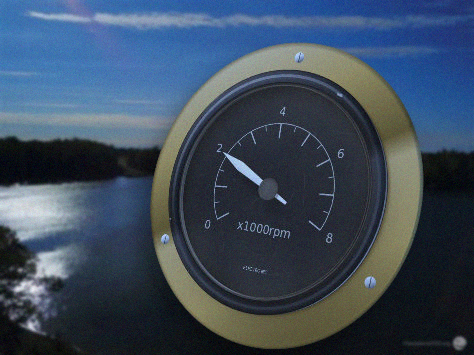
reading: rpm 2000
